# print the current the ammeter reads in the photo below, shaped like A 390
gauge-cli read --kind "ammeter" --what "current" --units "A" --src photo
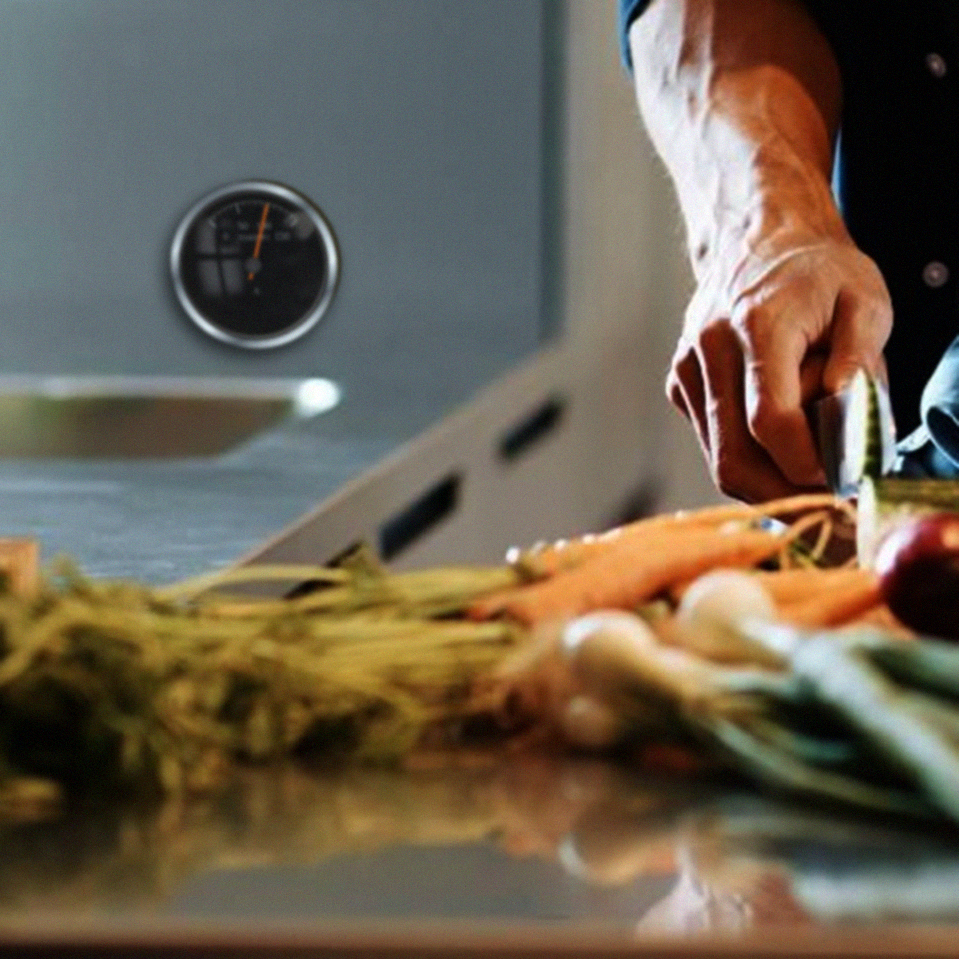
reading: A 100
